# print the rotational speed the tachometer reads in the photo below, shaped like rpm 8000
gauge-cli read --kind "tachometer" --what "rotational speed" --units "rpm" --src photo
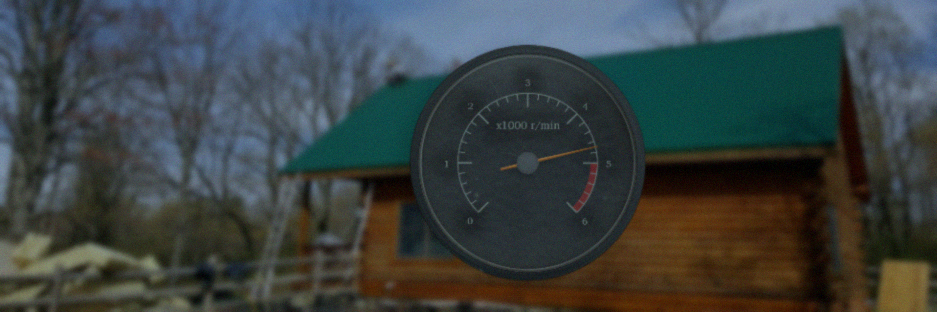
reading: rpm 4700
